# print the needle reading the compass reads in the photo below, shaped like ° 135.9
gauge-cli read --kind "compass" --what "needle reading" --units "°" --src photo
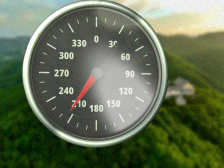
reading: ° 215
